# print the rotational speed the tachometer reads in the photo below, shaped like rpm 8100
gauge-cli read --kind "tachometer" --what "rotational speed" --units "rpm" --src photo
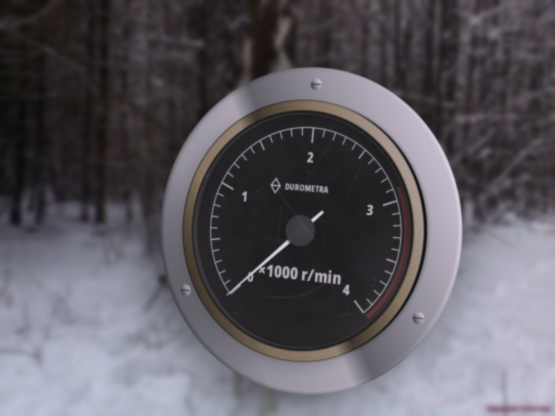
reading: rpm 0
